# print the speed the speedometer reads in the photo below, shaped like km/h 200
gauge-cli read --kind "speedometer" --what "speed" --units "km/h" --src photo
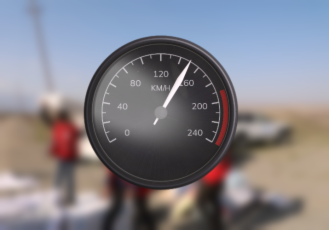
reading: km/h 150
